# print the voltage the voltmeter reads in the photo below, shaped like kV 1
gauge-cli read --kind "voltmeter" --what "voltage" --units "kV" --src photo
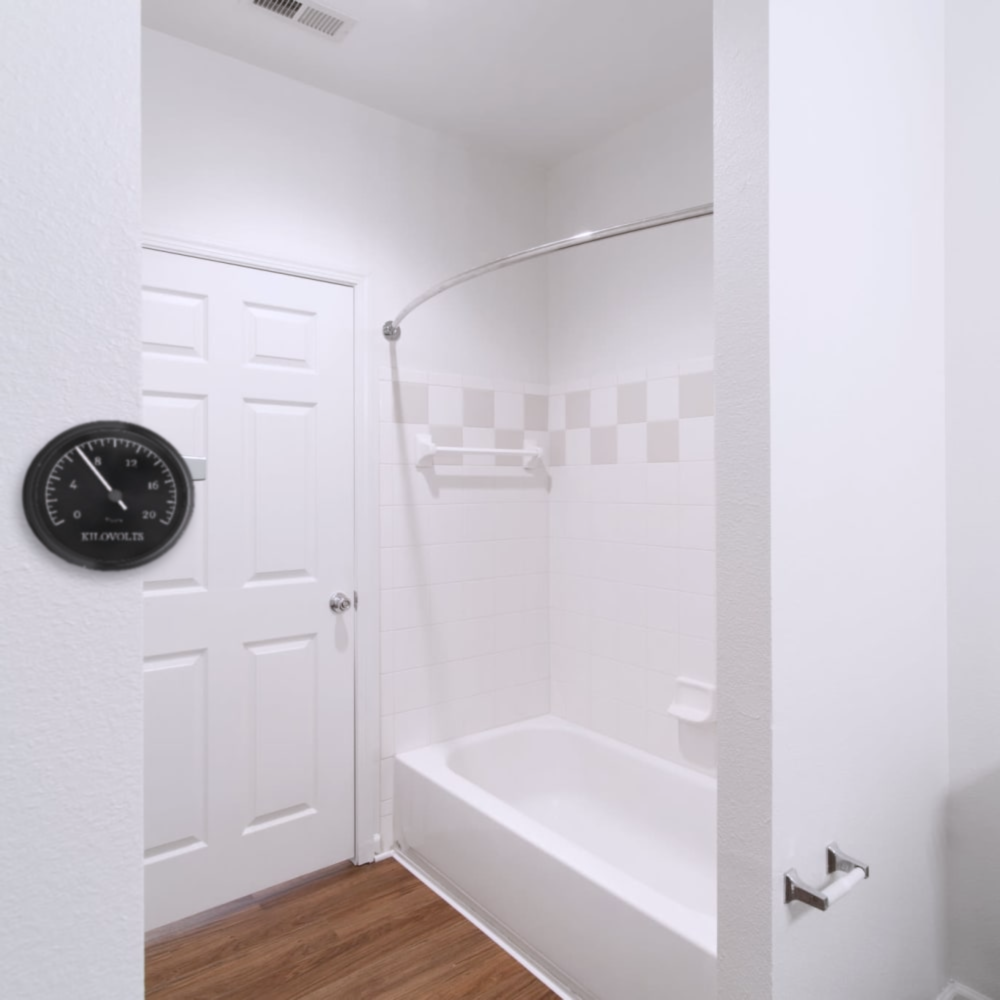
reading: kV 7
